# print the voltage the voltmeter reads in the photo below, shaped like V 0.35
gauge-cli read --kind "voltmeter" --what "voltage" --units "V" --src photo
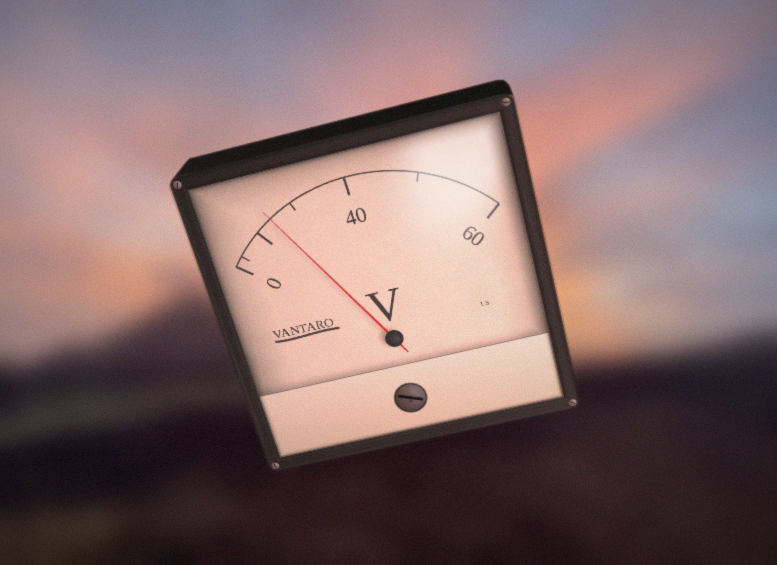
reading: V 25
